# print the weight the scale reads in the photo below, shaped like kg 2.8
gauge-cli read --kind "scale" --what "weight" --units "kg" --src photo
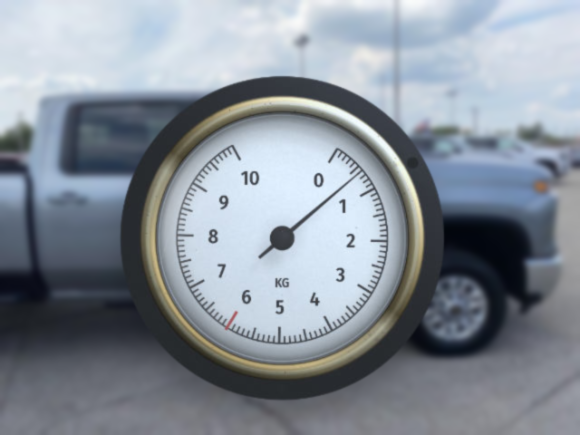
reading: kg 0.6
